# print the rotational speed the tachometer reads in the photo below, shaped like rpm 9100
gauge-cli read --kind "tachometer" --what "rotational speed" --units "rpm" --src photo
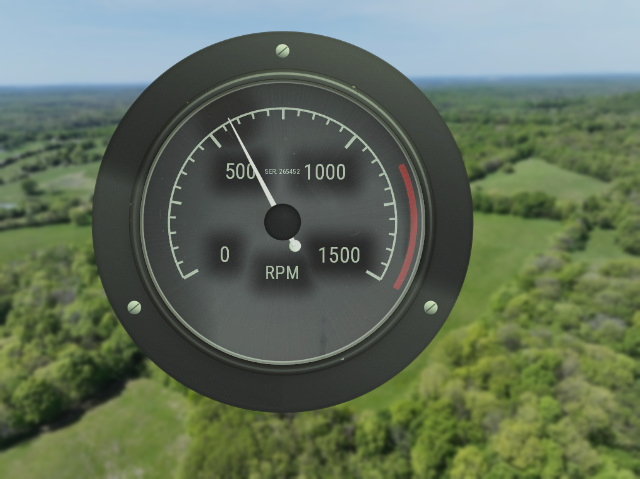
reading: rpm 575
